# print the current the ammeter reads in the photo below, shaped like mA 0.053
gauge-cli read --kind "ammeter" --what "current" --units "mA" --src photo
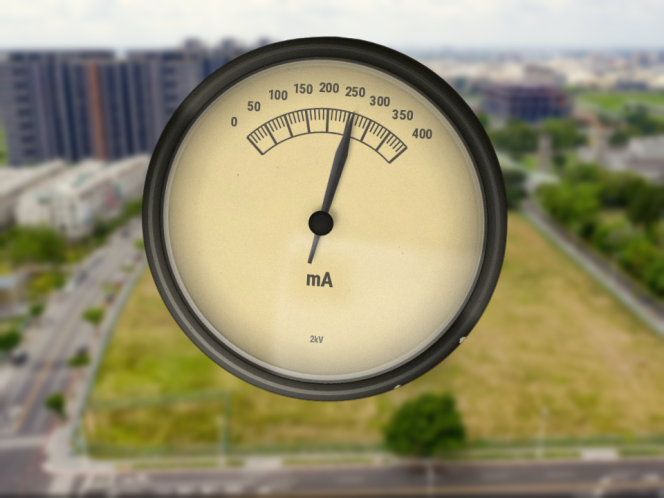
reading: mA 260
